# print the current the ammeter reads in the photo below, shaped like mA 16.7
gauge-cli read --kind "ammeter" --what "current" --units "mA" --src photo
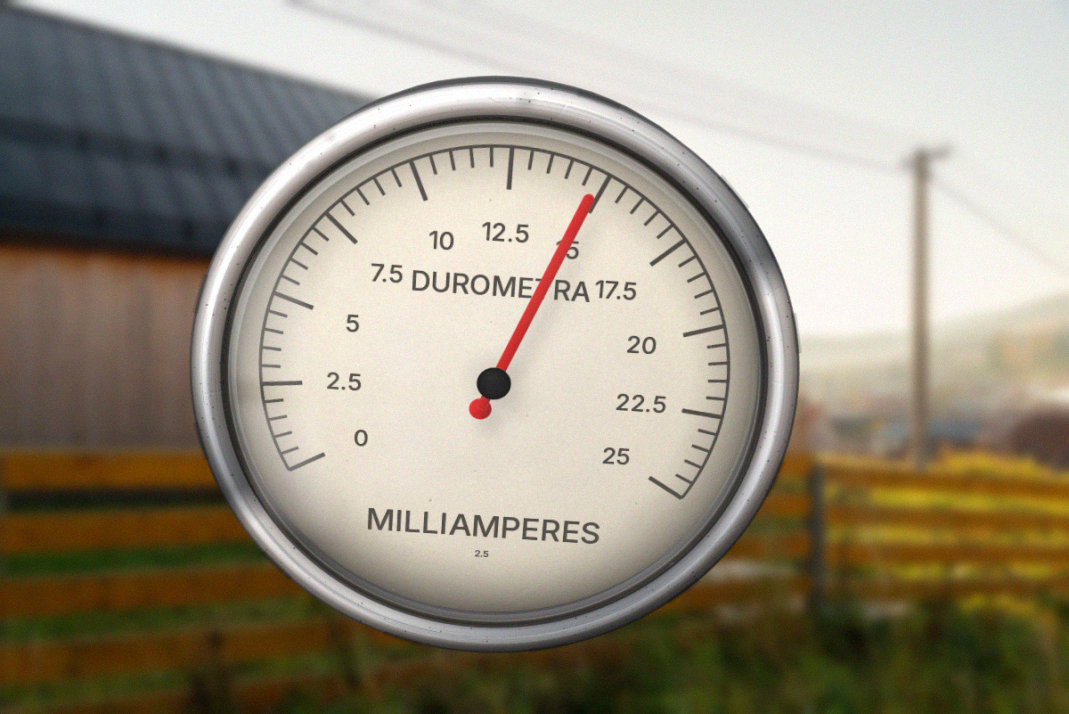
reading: mA 14.75
